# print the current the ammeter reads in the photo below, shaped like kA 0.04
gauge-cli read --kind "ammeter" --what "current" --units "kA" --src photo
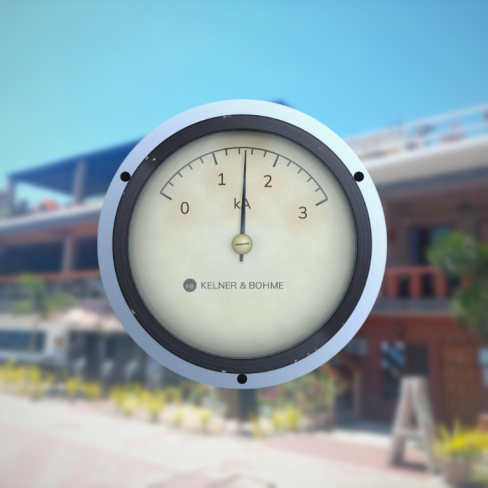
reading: kA 1.5
